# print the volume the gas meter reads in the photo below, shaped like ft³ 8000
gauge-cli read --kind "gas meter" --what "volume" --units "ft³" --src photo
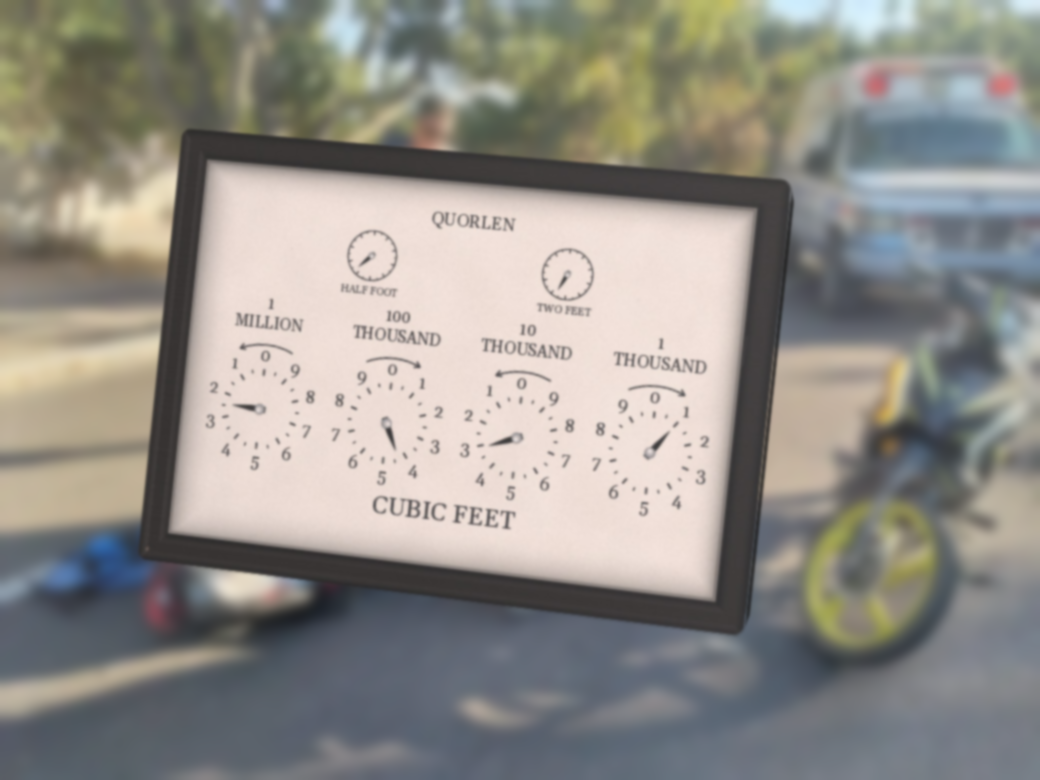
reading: ft³ 243100
